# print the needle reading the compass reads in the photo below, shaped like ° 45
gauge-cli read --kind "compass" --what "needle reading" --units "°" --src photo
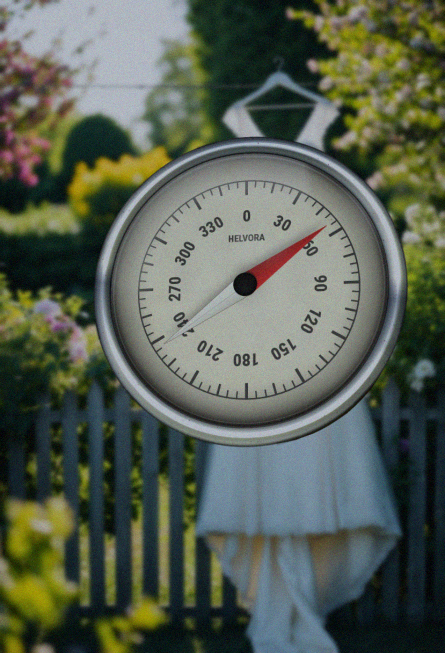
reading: ° 55
